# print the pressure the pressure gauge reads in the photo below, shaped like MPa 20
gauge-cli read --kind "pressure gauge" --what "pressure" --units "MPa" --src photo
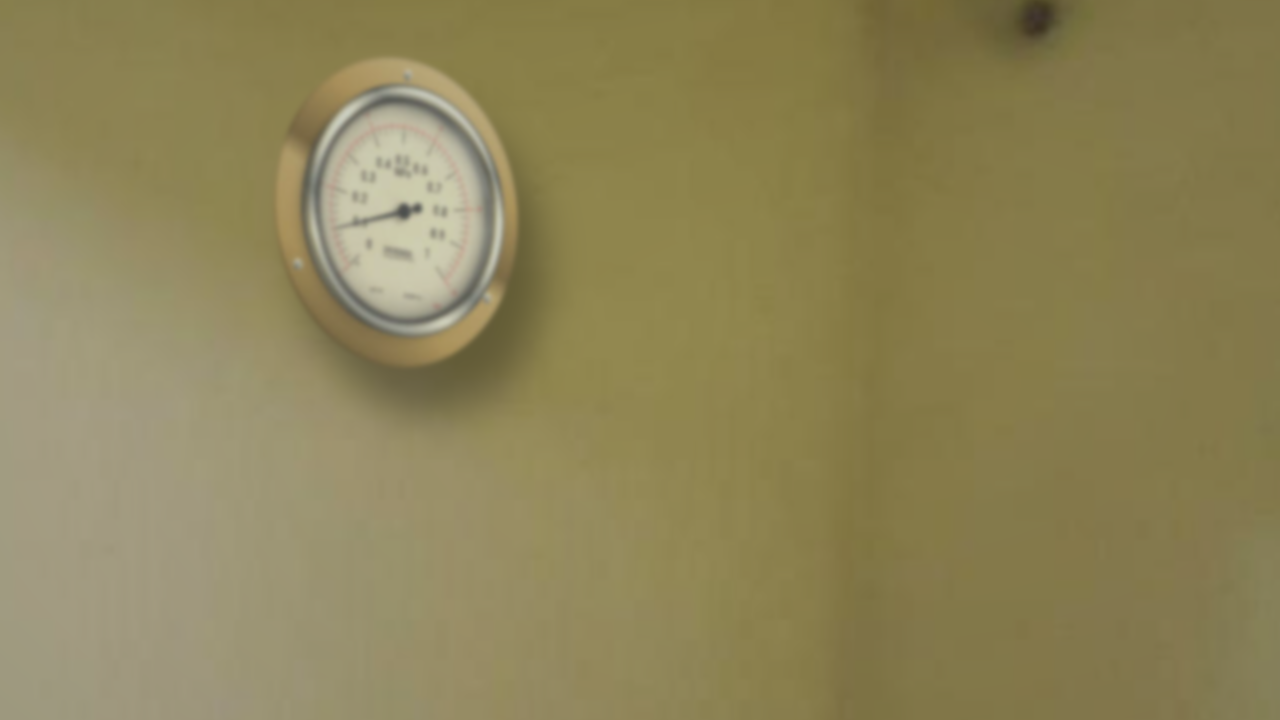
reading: MPa 0.1
